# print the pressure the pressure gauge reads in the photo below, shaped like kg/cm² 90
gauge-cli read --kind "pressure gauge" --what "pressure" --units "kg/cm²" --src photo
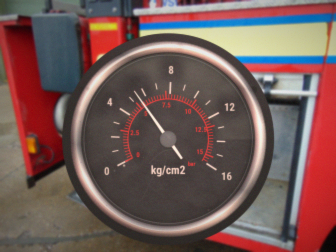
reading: kg/cm² 5.5
